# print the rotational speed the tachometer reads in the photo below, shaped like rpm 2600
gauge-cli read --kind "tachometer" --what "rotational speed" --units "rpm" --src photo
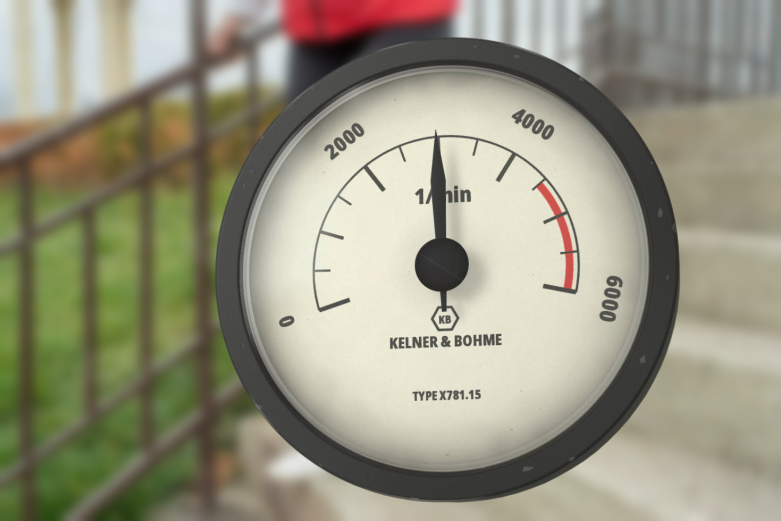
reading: rpm 3000
